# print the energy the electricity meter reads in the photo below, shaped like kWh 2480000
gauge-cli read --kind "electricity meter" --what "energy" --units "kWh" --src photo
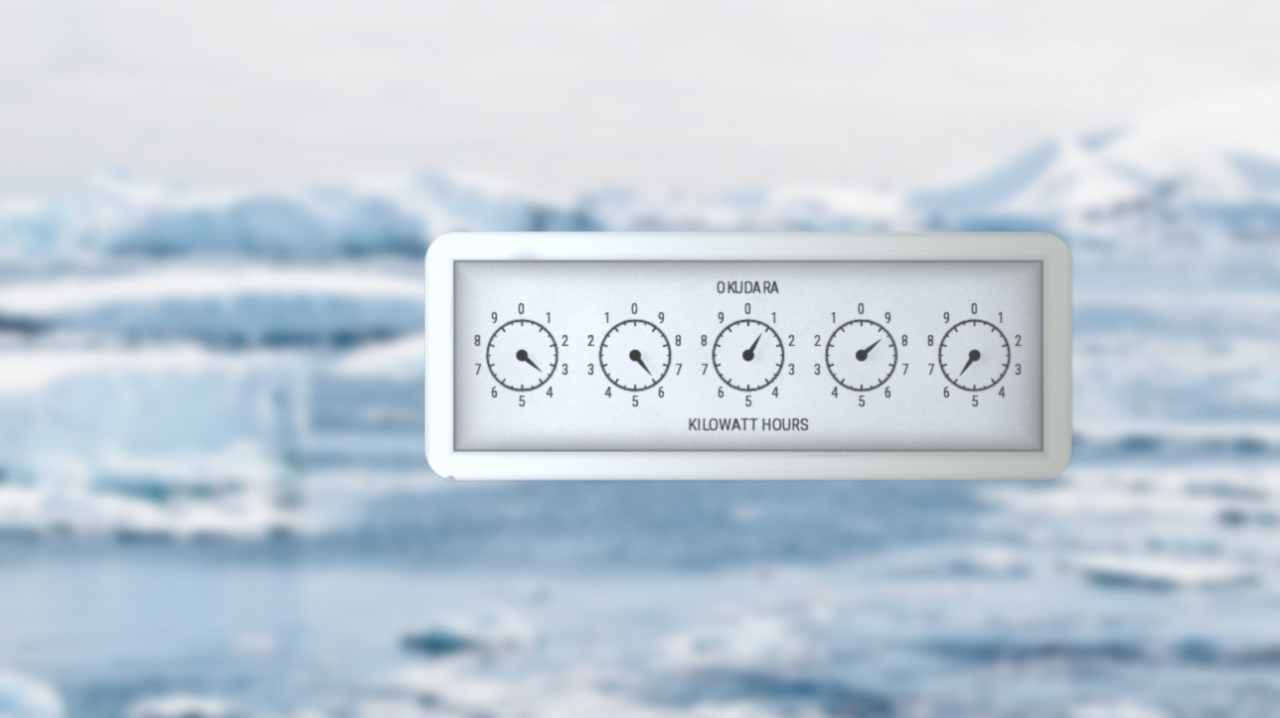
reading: kWh 36086
